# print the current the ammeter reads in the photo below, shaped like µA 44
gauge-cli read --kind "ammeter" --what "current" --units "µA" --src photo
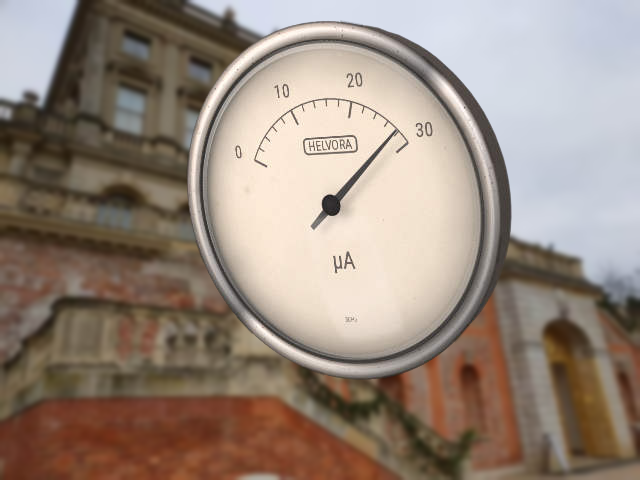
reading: µA 28
